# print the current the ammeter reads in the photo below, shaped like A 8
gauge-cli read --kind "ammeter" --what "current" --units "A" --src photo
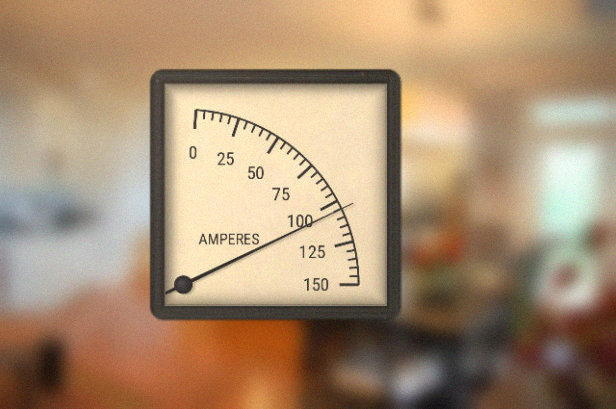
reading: A 105
